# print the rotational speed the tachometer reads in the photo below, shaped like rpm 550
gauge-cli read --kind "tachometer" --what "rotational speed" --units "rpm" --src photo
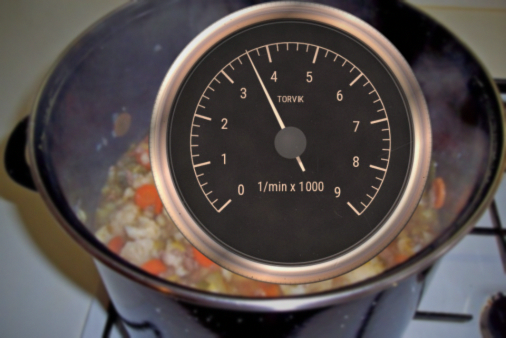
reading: rpm 3600
